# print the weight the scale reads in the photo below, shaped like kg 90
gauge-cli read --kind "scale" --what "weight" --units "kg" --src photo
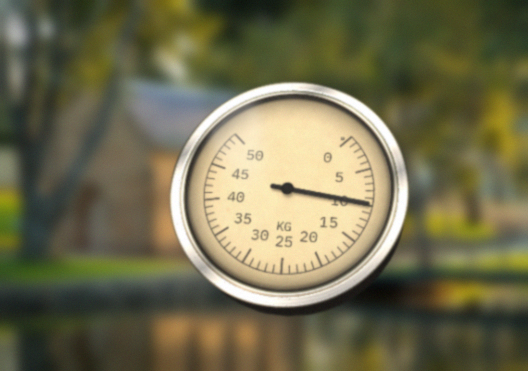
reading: kg 10
